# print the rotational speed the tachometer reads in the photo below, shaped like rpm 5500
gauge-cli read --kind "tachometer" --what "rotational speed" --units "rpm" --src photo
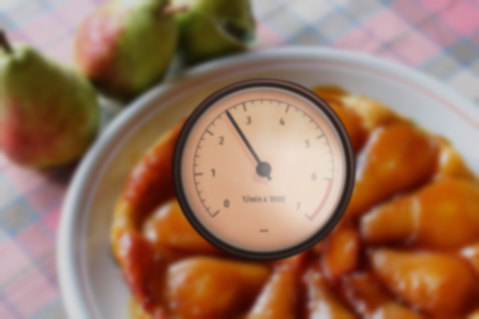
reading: rpm 2600
